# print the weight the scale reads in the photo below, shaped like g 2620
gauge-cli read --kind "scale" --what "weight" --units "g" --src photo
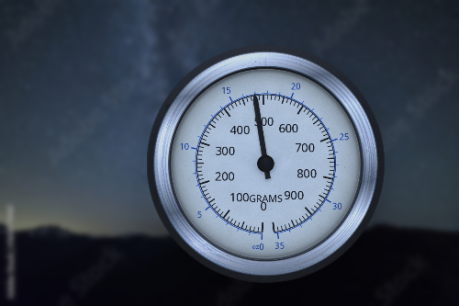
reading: g 480
